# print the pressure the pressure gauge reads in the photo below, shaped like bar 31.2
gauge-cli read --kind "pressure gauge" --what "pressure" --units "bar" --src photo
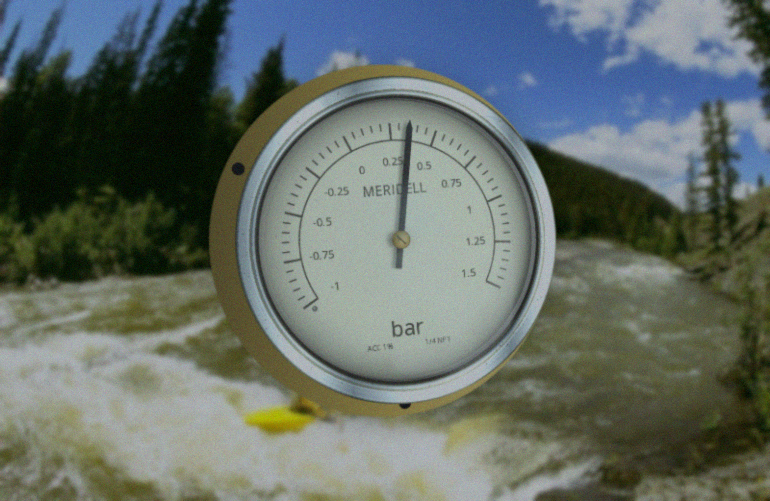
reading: bar 0.35
